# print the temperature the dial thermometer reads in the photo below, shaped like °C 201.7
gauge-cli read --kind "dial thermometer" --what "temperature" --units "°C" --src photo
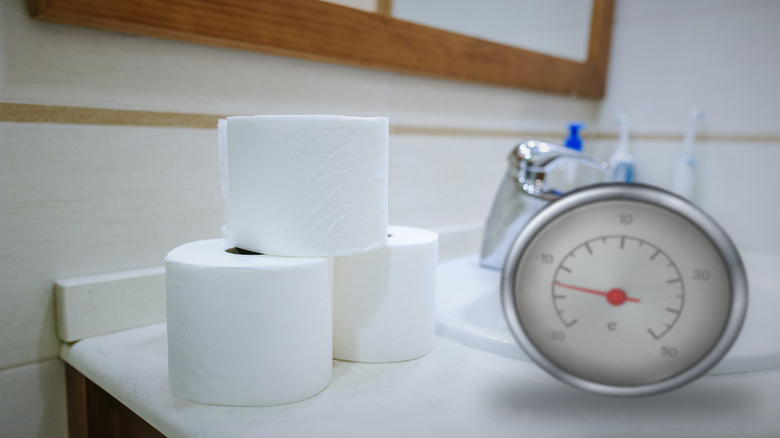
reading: °C -15
